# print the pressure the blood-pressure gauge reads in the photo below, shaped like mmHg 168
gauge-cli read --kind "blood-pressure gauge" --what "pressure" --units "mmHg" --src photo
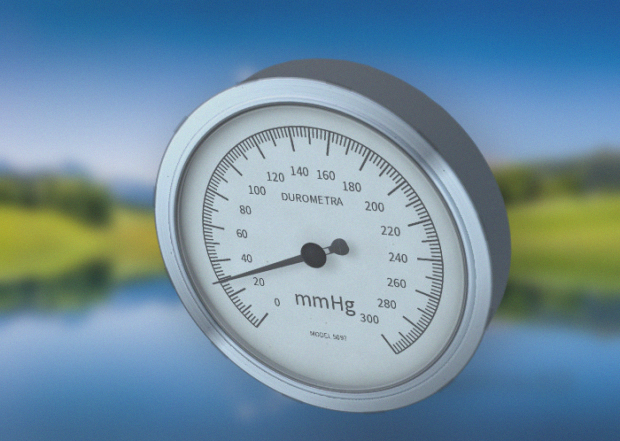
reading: mmHg 30
